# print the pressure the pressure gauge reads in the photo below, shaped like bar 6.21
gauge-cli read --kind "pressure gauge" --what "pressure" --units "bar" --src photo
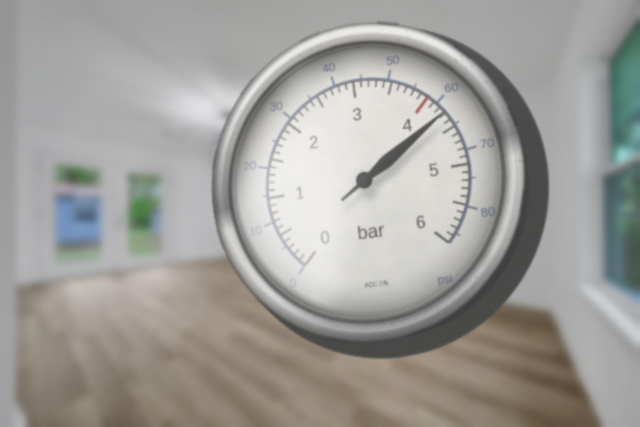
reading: bar 4.3
